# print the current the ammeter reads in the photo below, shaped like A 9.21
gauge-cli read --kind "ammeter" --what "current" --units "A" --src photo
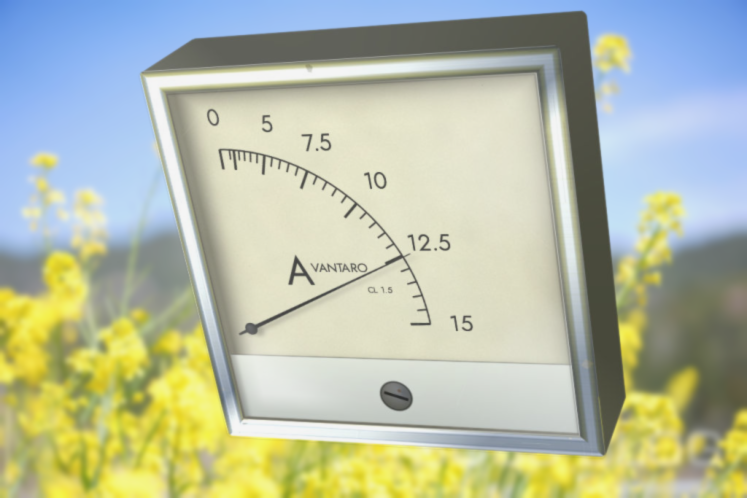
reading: A 12.5
